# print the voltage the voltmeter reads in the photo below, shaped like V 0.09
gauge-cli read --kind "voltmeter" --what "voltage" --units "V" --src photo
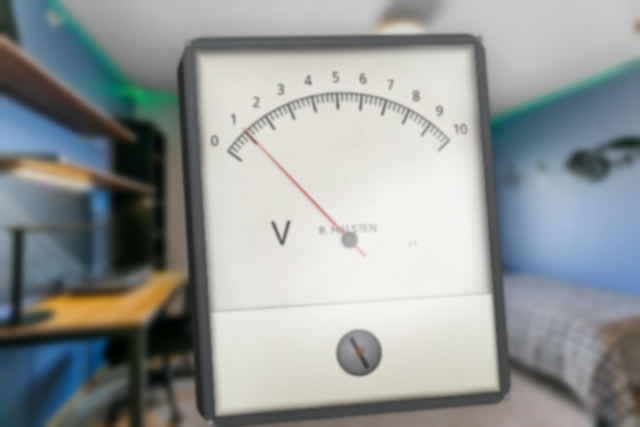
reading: V 1
